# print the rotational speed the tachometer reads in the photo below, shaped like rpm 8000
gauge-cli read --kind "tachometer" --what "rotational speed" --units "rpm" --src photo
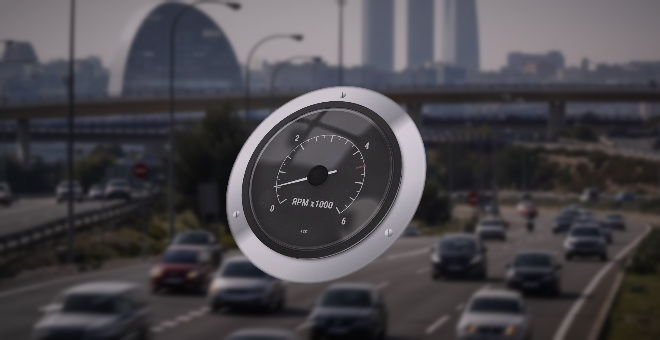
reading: rpm 500
